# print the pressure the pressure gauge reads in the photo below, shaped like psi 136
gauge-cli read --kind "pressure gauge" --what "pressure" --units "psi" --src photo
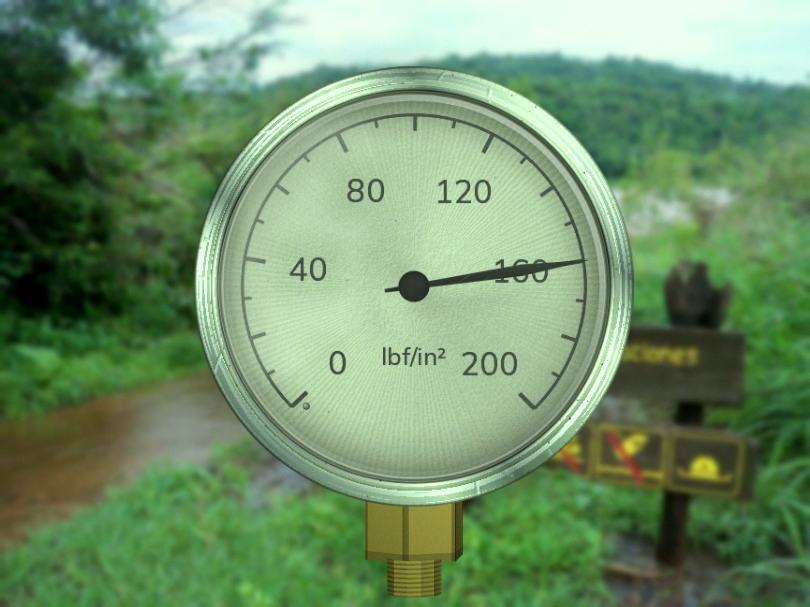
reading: psi 160
